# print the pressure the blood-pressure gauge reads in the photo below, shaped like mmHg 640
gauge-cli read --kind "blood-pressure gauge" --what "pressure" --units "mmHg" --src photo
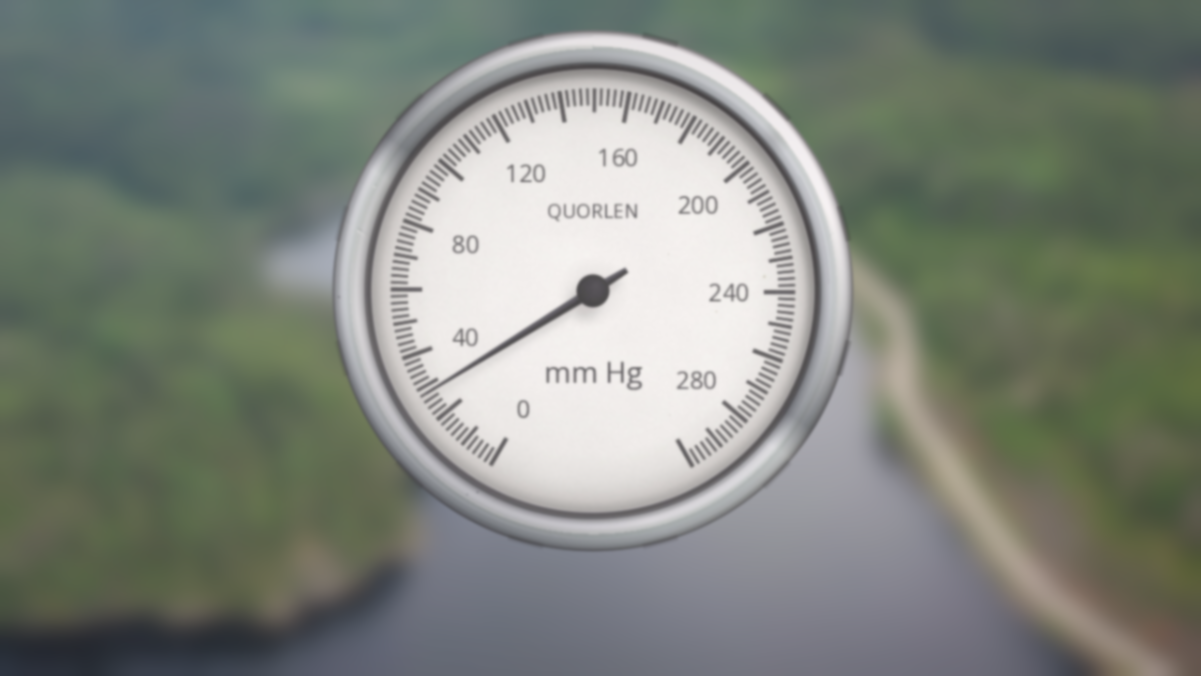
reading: mmHg 28
